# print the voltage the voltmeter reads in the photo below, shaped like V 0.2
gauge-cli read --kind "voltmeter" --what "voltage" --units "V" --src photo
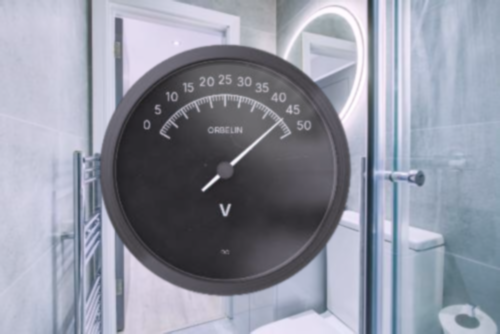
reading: V 45
